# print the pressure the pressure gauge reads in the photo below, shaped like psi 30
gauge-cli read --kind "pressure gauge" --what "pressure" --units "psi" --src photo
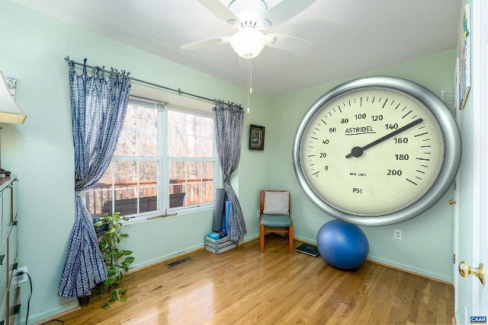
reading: psi 150
